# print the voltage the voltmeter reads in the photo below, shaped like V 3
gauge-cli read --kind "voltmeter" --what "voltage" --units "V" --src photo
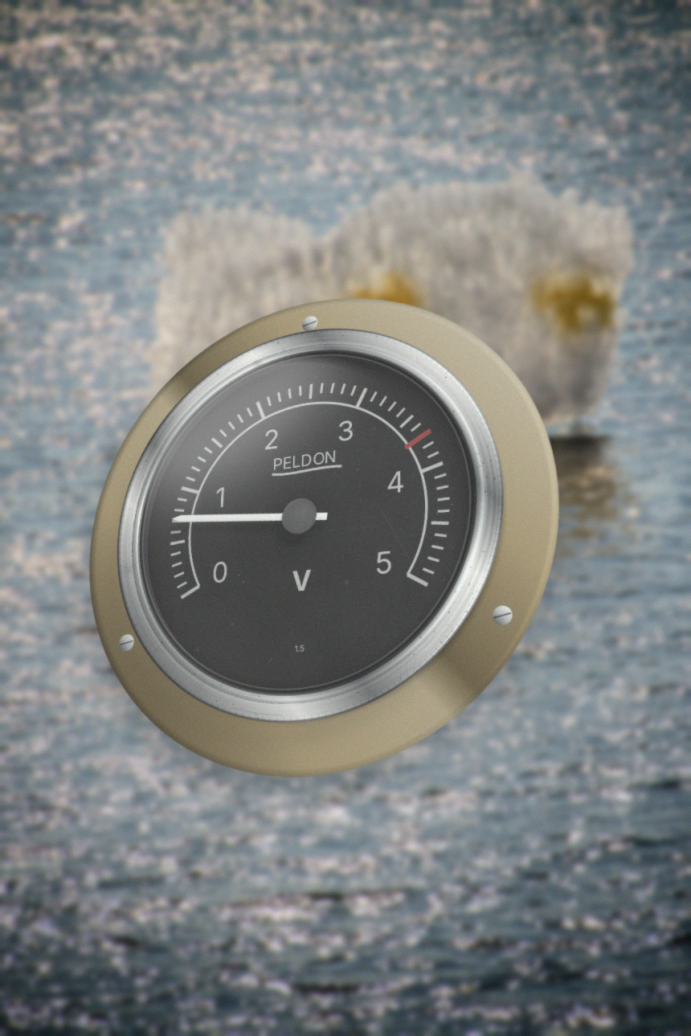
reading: V 0.7
